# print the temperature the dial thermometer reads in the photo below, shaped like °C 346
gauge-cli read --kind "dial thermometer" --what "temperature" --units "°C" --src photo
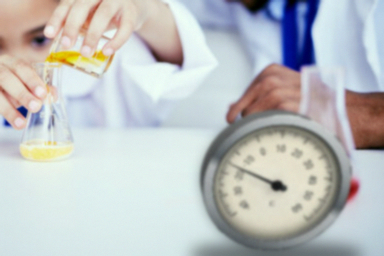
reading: °C -15
